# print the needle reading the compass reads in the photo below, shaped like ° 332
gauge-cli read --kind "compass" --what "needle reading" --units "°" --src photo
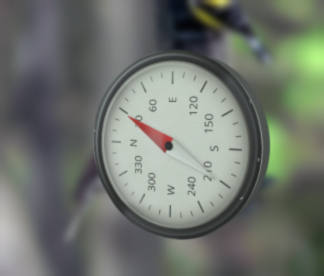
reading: ° 30
